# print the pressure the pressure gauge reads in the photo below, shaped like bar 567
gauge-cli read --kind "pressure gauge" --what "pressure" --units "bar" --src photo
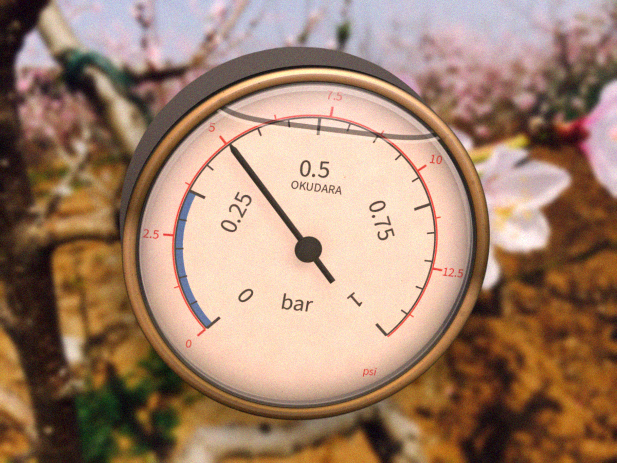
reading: bar 0.35
